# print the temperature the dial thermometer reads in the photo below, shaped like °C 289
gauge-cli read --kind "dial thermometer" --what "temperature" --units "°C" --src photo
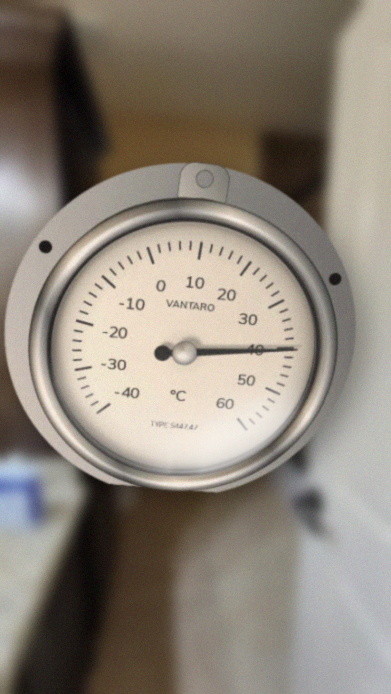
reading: °C 40
